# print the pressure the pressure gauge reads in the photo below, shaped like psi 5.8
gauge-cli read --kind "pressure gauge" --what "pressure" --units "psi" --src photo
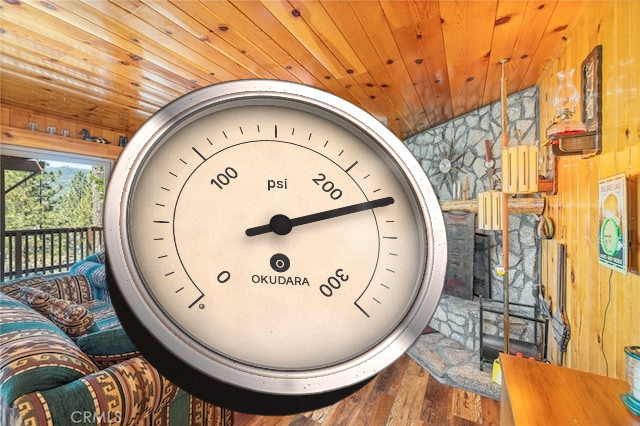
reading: psi 230
